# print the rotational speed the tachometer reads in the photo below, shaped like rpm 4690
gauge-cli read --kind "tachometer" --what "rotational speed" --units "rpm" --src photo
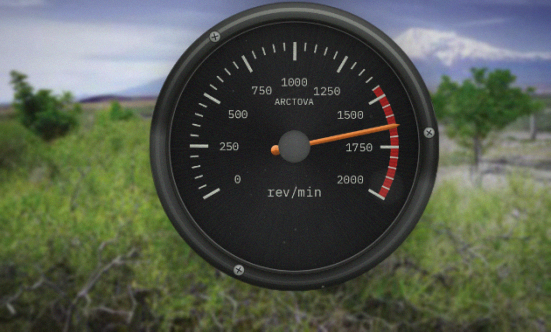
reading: rpm 1650
